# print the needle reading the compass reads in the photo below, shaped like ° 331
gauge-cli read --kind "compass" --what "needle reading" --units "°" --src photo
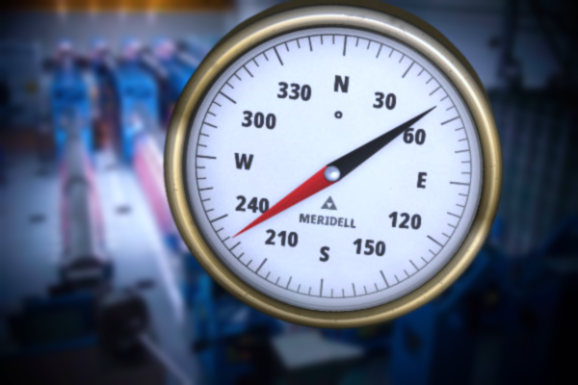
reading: ° 230
